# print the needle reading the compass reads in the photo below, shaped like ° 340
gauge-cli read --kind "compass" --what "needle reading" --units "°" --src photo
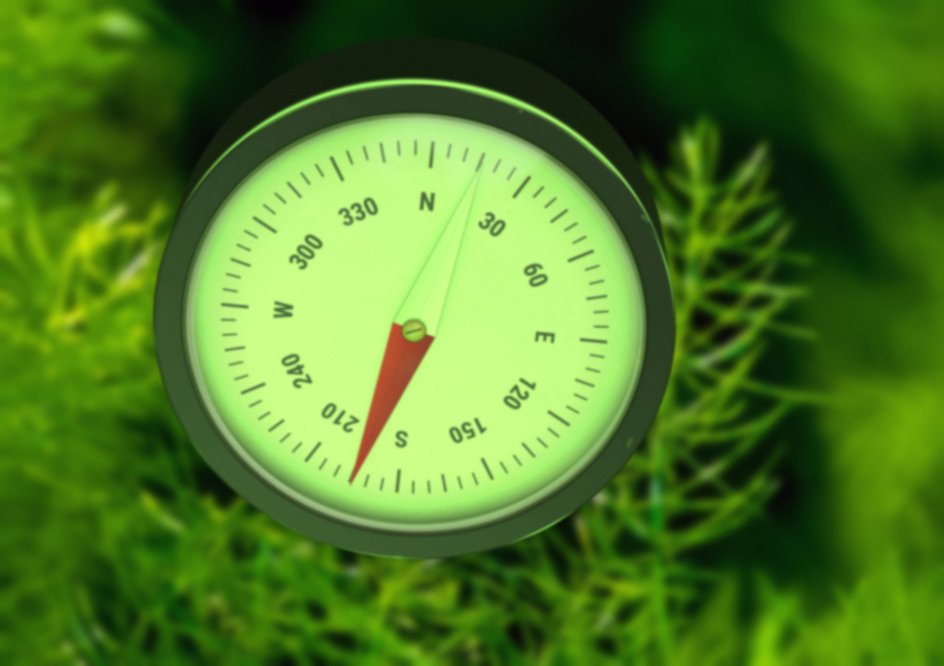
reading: ° 195
